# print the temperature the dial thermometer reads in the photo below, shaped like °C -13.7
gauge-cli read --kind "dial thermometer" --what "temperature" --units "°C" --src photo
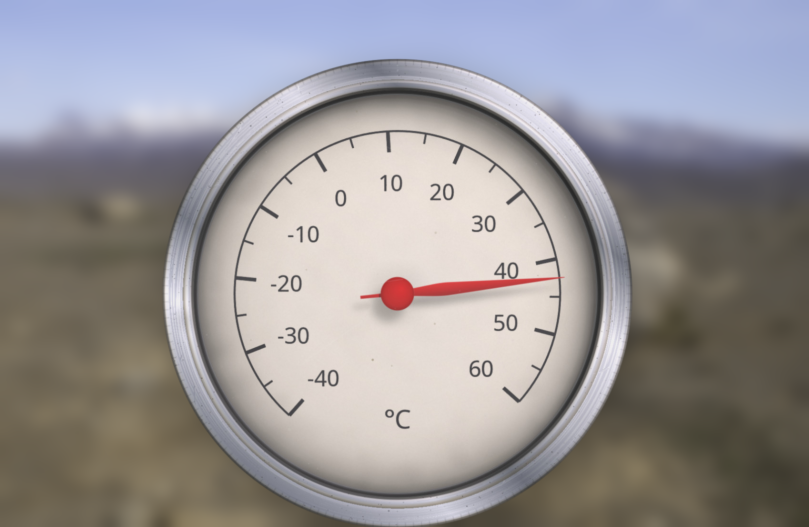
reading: °C 42.5
